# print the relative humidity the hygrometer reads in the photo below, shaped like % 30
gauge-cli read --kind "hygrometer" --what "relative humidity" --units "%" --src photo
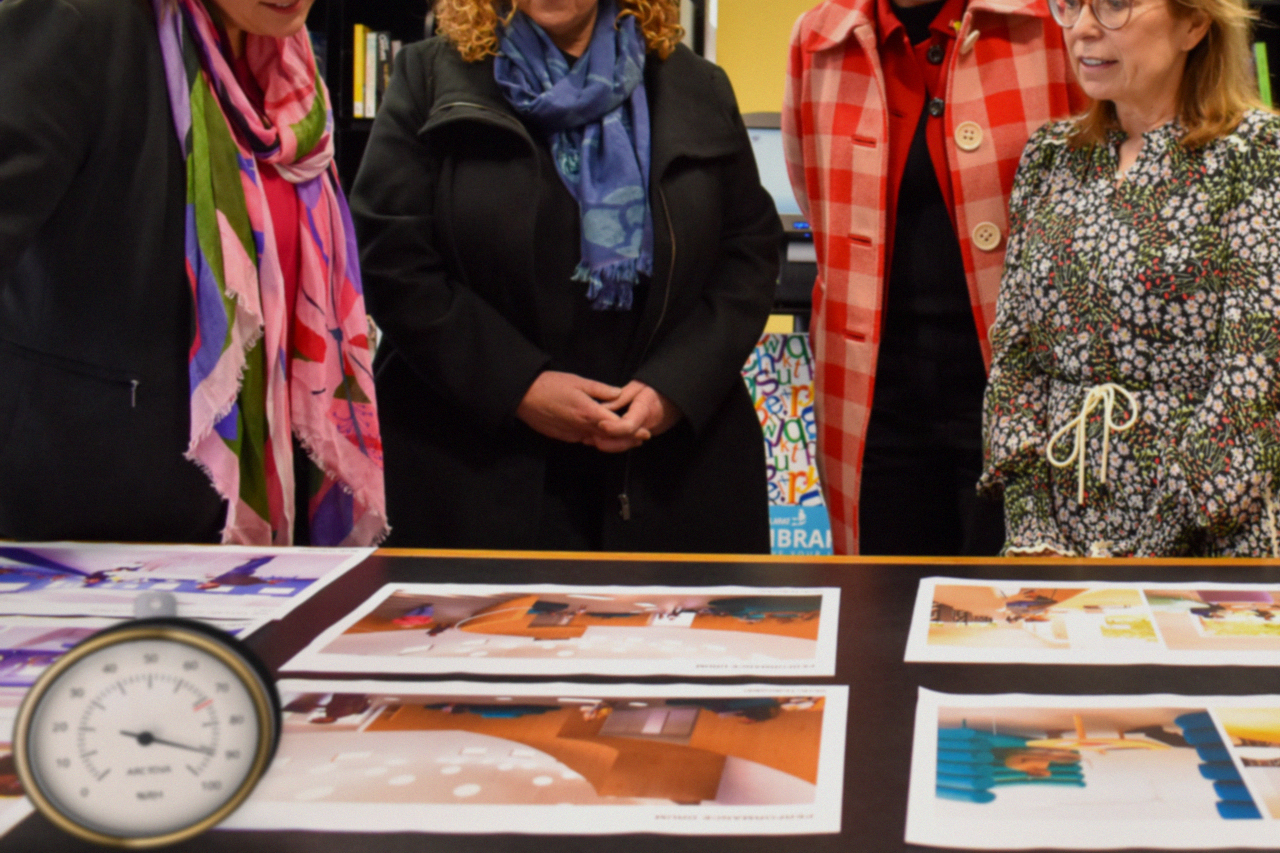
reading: % 90
